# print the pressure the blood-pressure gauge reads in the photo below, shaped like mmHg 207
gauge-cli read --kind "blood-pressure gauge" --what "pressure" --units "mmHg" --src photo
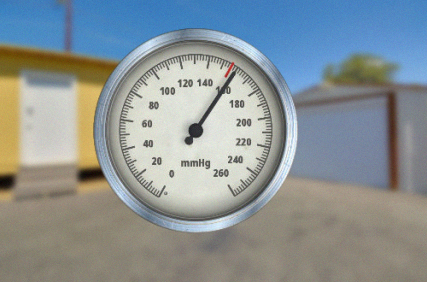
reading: mmHg 160
